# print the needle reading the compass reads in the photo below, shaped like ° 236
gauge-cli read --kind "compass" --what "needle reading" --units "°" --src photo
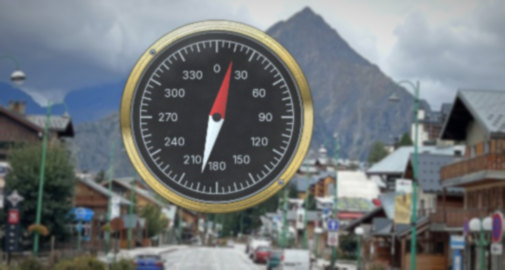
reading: ° 15
